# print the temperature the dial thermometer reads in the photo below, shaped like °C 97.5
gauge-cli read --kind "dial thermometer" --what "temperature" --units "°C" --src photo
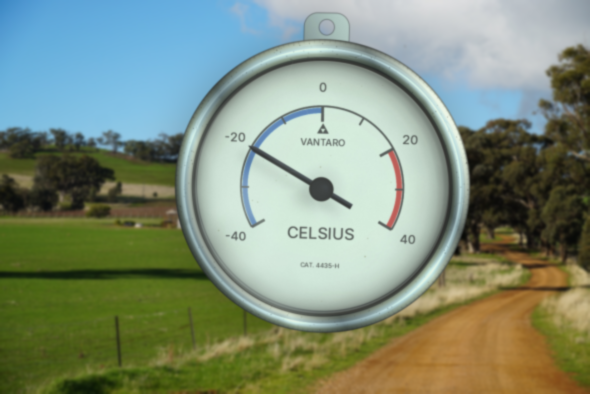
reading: °C -20
